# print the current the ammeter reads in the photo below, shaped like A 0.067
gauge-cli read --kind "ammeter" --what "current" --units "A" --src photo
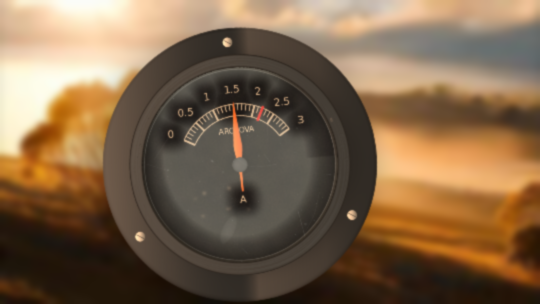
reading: A 1.5
